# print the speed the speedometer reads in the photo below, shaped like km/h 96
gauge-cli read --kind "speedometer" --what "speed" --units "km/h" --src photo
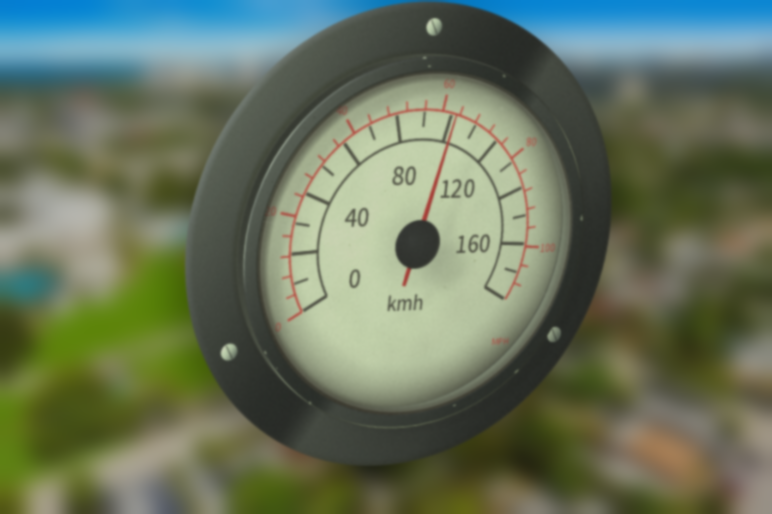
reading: km/h 100
